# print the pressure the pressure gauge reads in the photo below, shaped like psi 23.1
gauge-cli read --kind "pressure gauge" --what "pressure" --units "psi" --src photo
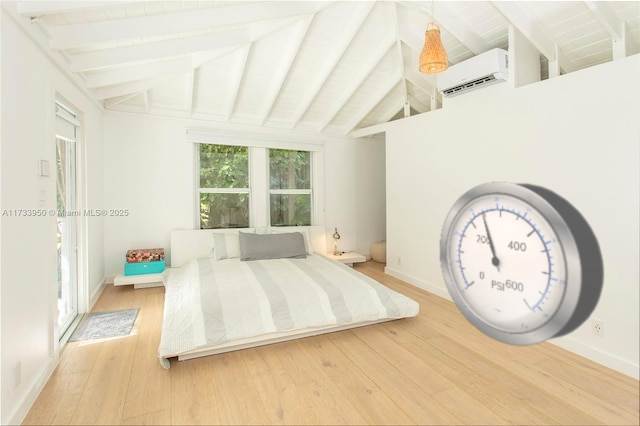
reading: psi 250
